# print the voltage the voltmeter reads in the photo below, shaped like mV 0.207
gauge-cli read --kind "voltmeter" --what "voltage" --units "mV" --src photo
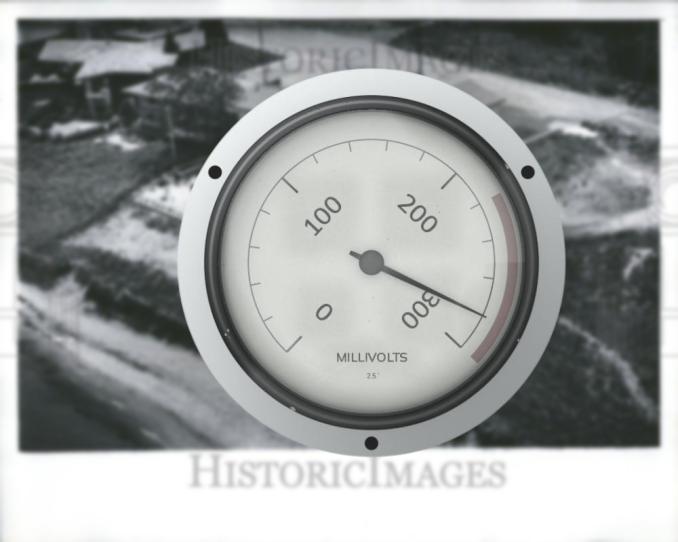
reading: mV 280
